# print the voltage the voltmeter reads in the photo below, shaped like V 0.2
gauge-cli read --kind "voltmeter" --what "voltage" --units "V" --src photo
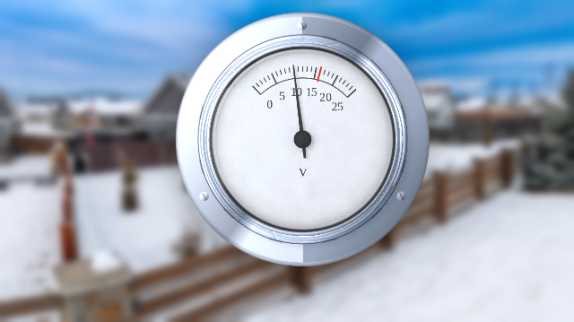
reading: V 10
